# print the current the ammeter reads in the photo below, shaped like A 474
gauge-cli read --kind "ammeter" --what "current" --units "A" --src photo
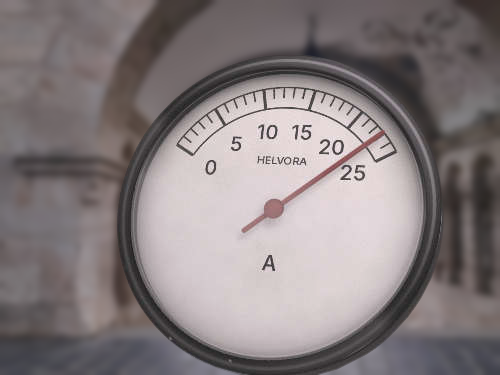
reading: A 23
